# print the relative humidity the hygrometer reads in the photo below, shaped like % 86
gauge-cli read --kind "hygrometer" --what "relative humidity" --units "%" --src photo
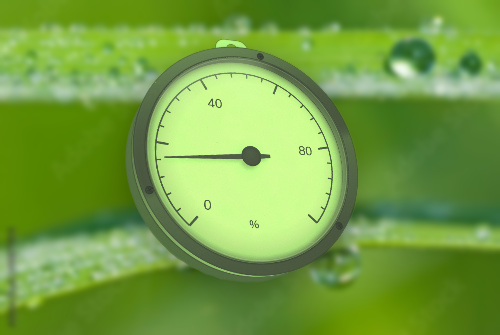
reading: % 16
